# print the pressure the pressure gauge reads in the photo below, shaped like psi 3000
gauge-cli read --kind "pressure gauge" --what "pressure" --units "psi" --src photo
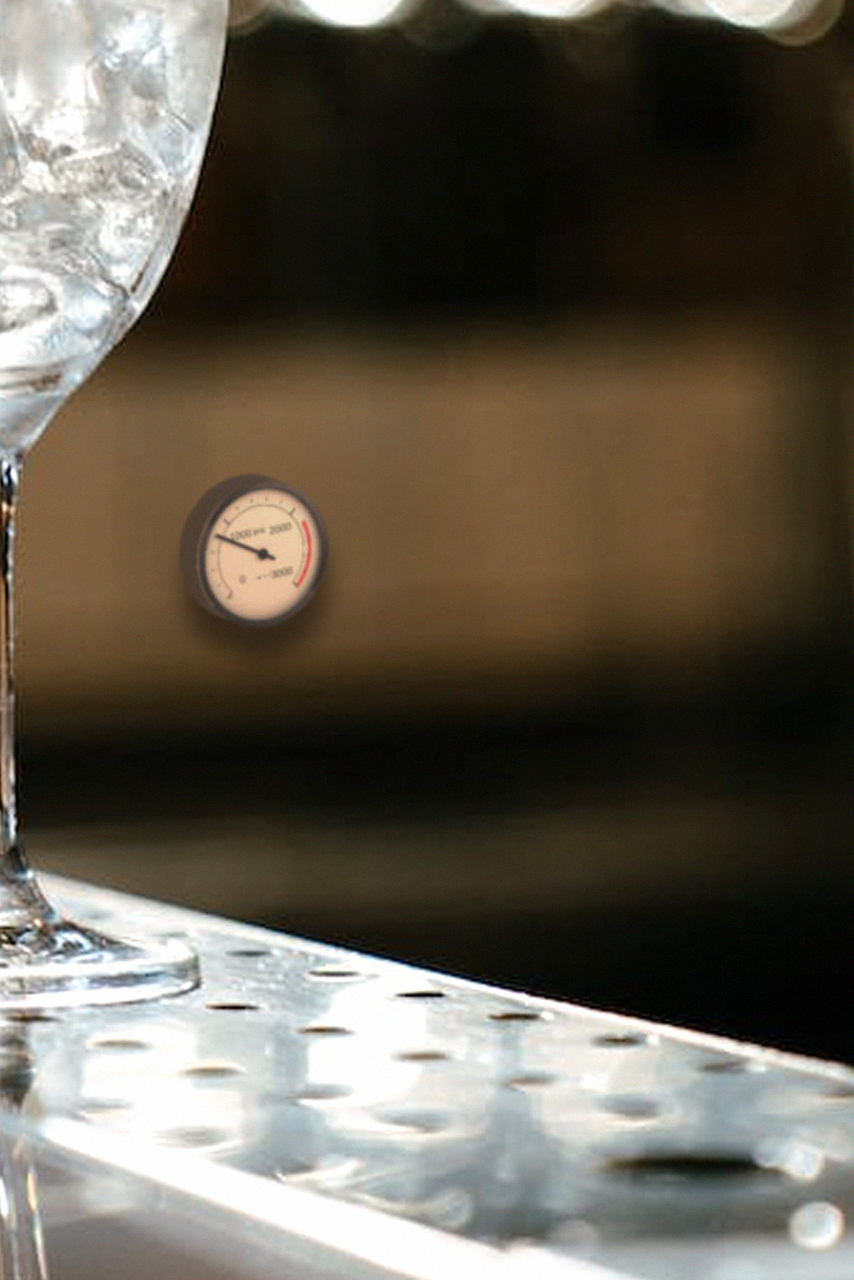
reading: psi 800
